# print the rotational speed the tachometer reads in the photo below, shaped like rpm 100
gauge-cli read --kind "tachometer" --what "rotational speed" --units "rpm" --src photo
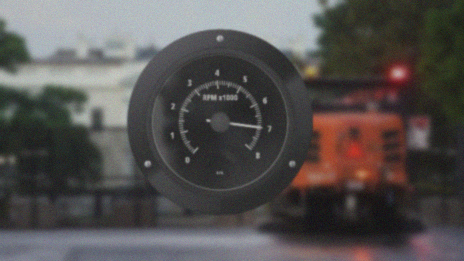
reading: rpm 7000
